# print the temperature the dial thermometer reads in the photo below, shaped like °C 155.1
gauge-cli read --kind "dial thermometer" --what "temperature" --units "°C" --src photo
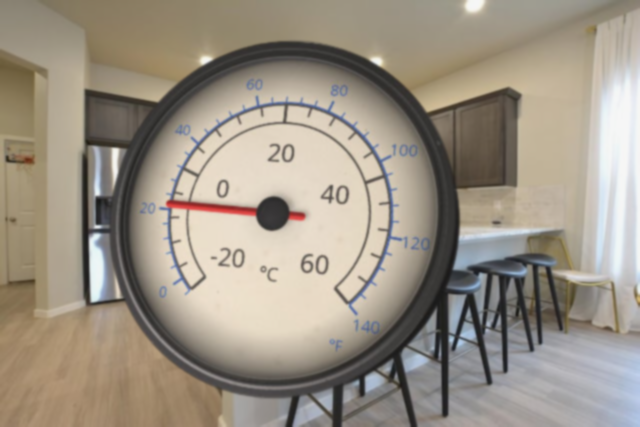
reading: °C -6
